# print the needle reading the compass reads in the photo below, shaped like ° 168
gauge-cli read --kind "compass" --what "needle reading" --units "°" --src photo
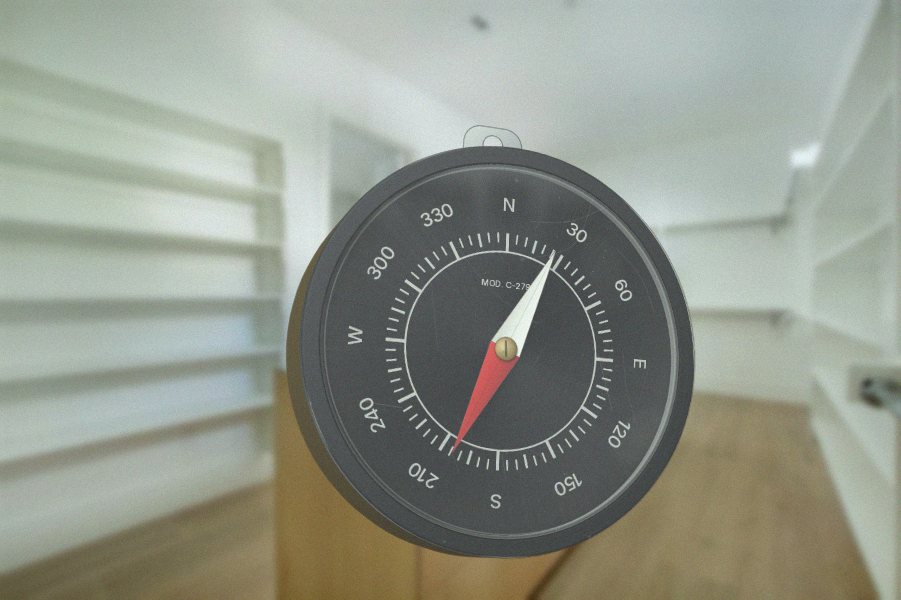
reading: ° 205
